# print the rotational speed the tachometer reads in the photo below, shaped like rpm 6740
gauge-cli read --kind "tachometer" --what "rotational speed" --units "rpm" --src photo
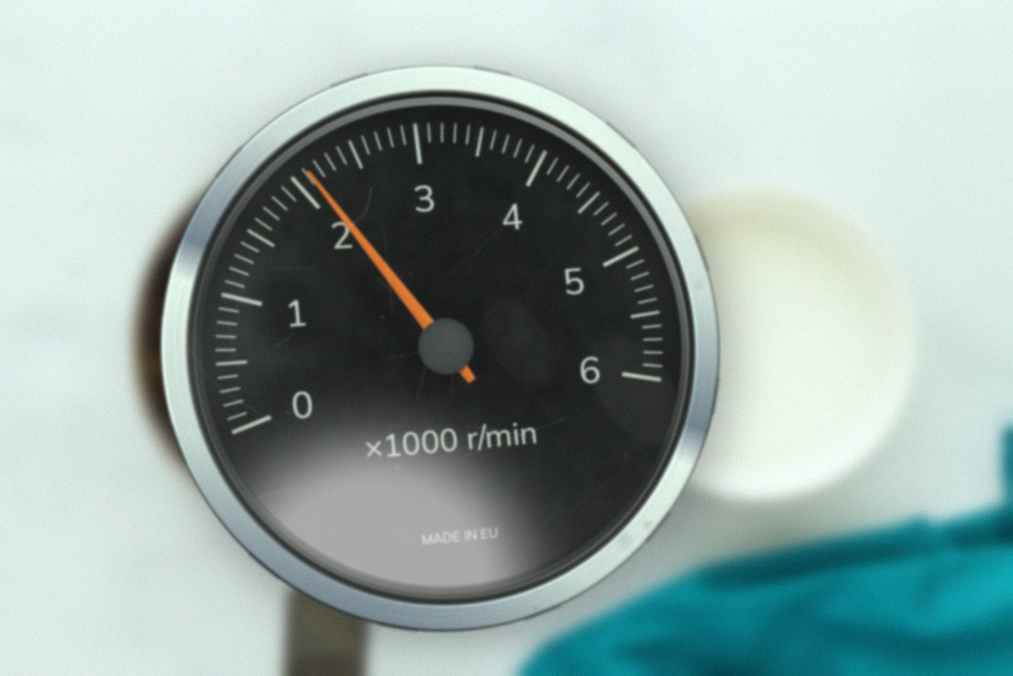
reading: rpm 2100
